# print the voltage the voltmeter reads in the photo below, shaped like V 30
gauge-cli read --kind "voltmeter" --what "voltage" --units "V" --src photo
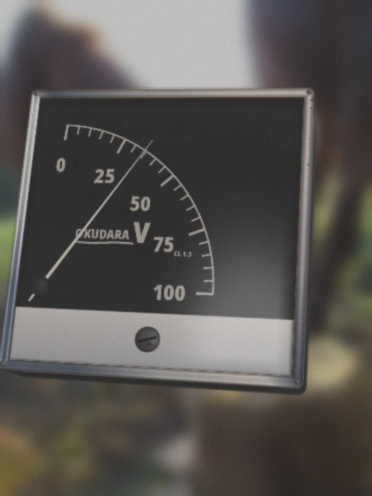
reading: V 35
